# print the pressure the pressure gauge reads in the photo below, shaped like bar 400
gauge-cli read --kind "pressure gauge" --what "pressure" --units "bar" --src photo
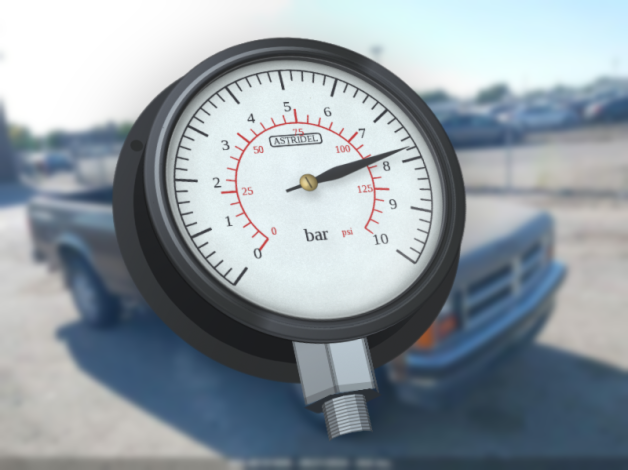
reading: bar 7.8
